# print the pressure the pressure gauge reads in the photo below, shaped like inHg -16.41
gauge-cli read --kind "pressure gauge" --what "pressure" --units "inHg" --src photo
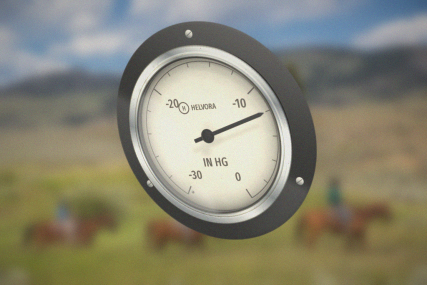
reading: inHg -8
